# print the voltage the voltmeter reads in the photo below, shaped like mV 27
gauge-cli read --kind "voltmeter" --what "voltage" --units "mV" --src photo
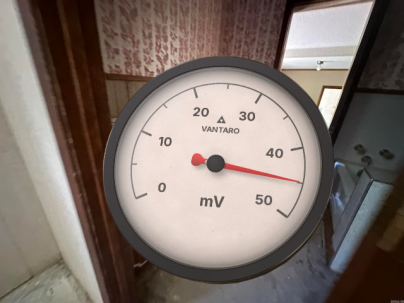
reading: mV 45
